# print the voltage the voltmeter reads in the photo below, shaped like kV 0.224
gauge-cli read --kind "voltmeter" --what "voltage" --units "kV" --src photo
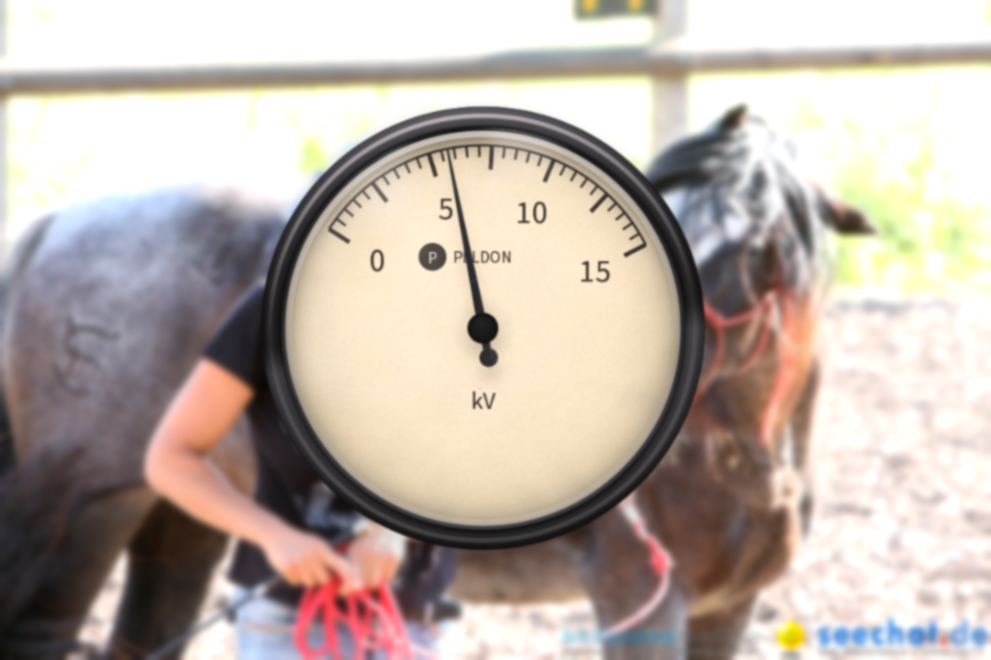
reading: kV 5.75
